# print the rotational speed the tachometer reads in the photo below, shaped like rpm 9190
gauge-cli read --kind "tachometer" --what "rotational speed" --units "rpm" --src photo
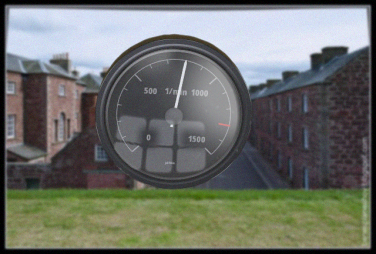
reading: rpm 800
